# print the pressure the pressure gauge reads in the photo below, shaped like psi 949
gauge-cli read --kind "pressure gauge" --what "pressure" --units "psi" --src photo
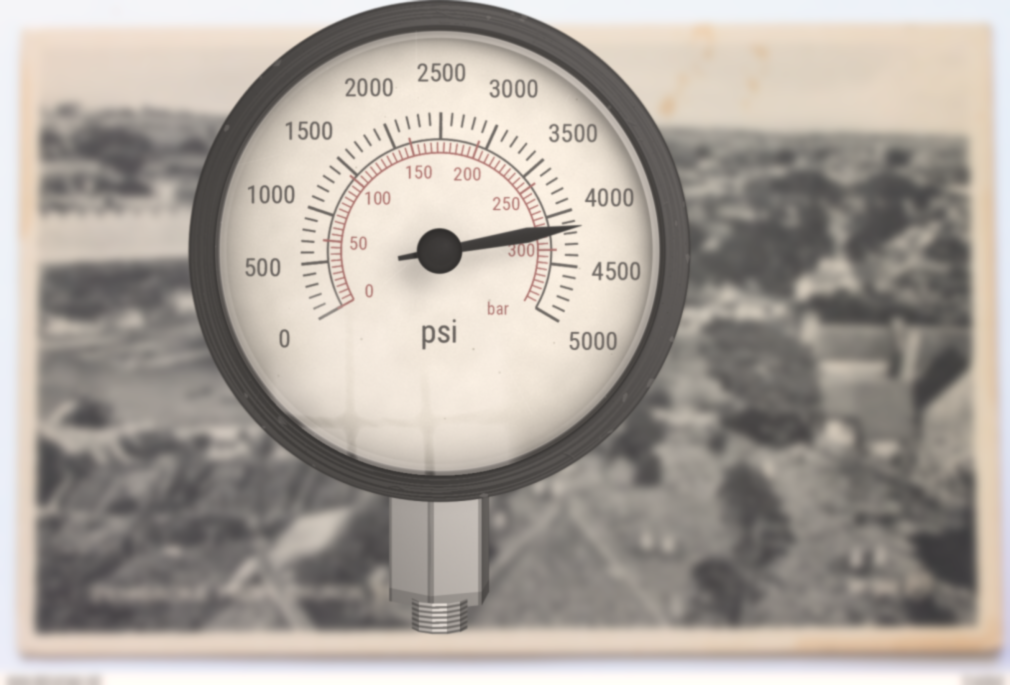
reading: psi 4150
